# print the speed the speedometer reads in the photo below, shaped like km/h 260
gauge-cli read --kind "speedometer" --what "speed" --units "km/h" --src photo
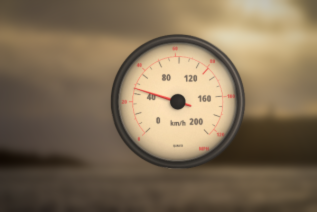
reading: km/h 45
